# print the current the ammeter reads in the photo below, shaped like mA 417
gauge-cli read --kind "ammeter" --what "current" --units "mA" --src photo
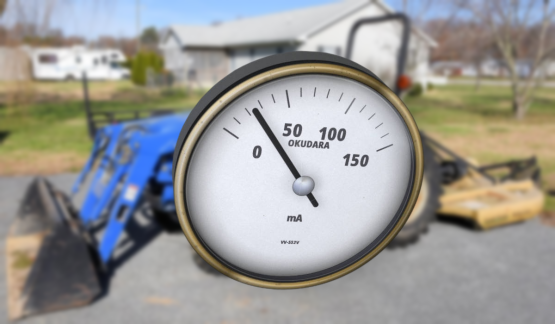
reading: mA 25
